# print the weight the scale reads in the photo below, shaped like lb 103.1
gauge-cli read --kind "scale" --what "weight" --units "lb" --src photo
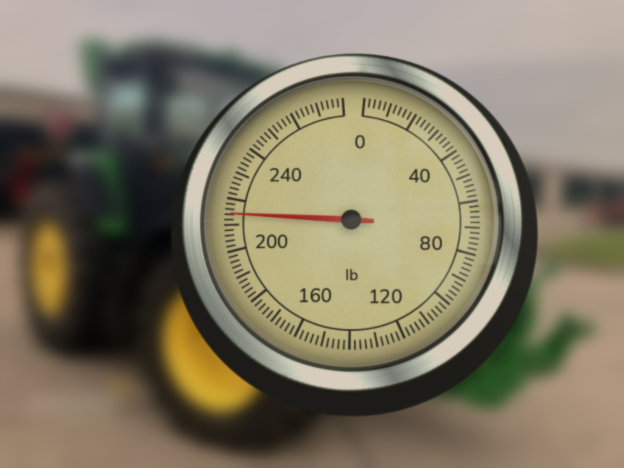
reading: lb 214
